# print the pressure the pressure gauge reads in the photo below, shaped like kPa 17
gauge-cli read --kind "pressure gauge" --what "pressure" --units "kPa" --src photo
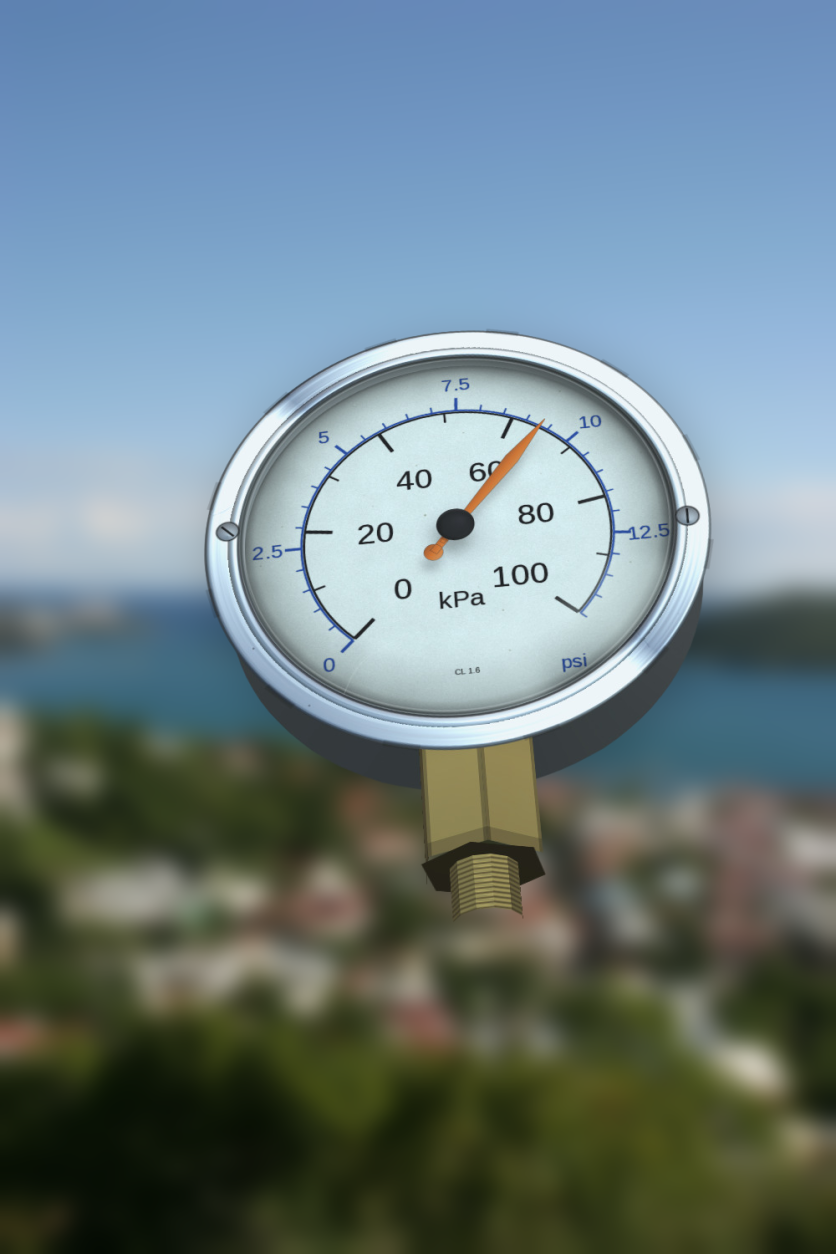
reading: kPa 65
